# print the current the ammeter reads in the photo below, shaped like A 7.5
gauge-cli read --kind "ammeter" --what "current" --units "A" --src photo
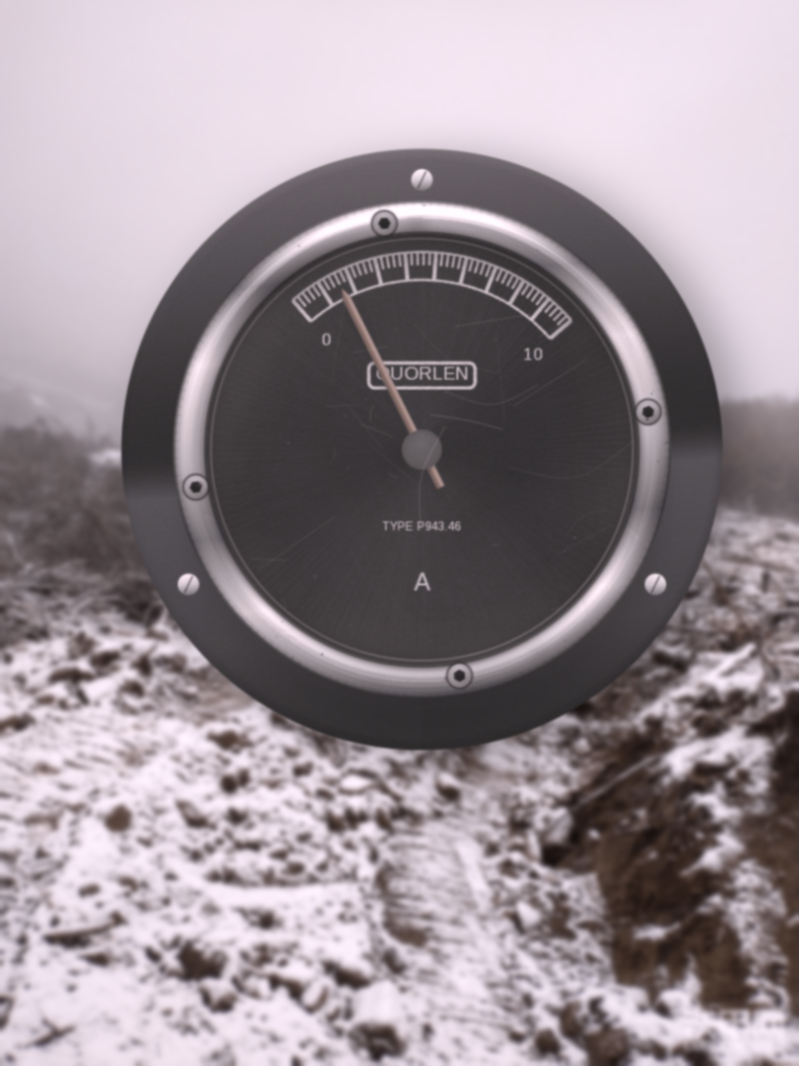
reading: A 1.6
